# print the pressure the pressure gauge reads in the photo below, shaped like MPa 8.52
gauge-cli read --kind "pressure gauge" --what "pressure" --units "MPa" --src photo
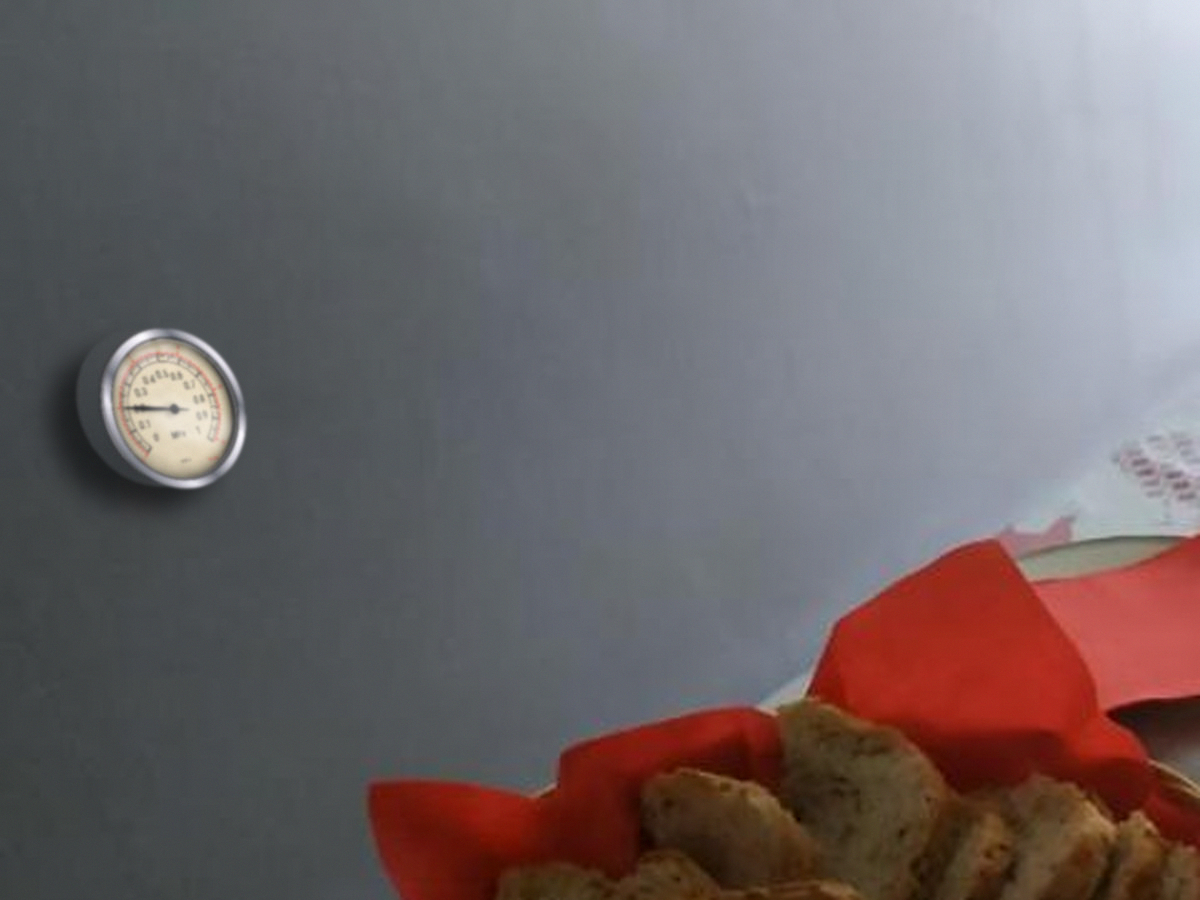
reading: MPa 0.2
